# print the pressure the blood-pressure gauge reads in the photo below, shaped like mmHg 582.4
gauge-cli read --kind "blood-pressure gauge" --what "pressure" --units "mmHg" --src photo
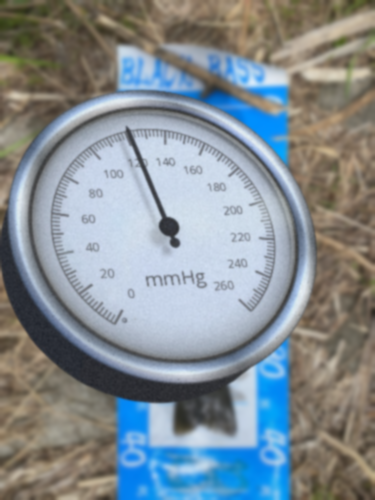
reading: mmHg 120
